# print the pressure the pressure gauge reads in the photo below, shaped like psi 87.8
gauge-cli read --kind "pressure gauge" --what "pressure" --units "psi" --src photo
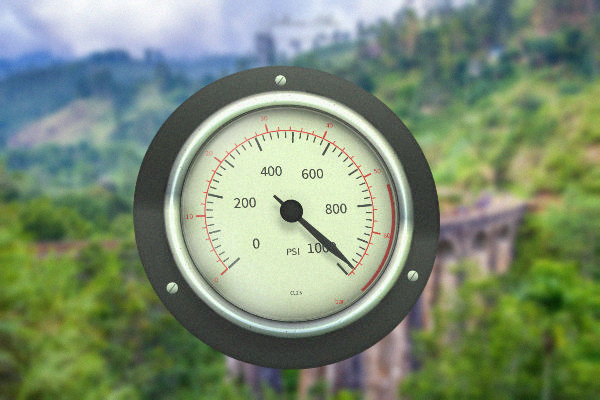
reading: psi 980
